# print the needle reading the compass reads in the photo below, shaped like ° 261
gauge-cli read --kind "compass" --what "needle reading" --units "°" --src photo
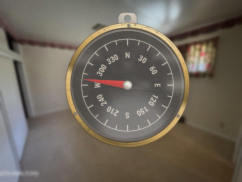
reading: ° 277.5
